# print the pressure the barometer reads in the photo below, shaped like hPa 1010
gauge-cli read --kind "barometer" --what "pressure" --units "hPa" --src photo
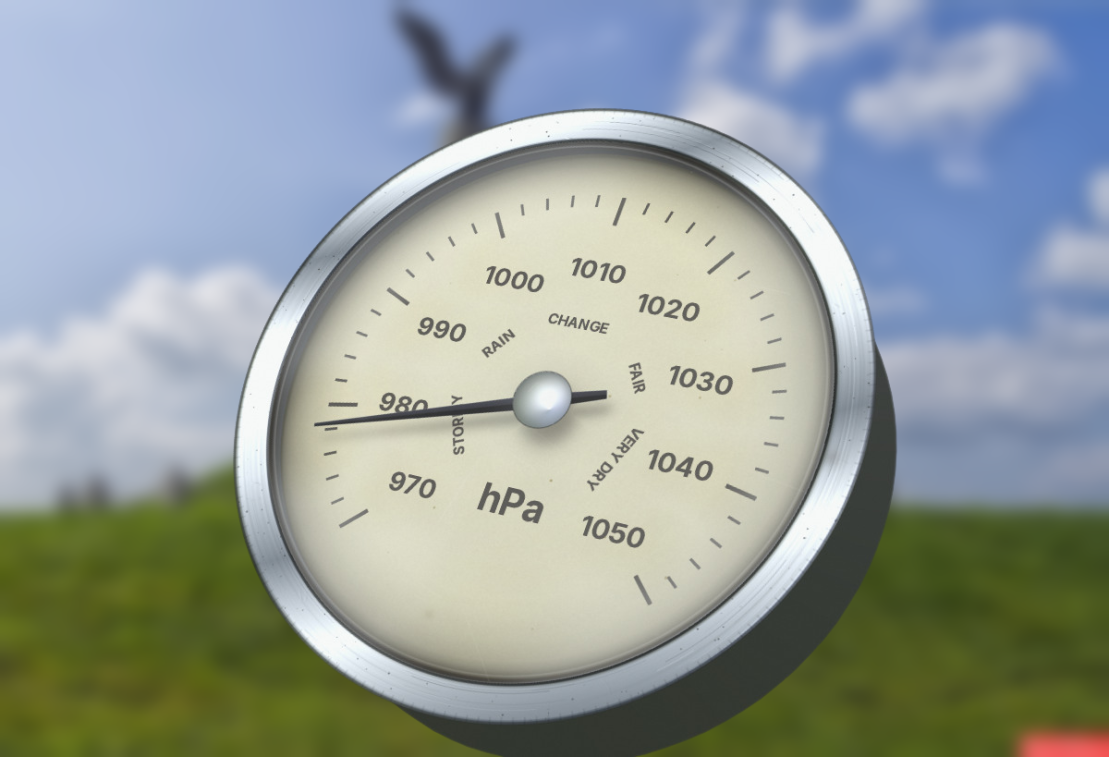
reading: hPa 978
